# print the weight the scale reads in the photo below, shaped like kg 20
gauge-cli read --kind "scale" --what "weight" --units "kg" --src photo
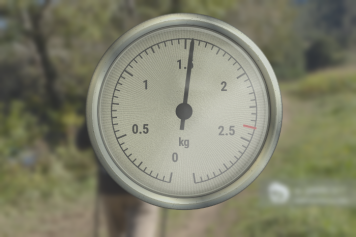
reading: kg 1.55
